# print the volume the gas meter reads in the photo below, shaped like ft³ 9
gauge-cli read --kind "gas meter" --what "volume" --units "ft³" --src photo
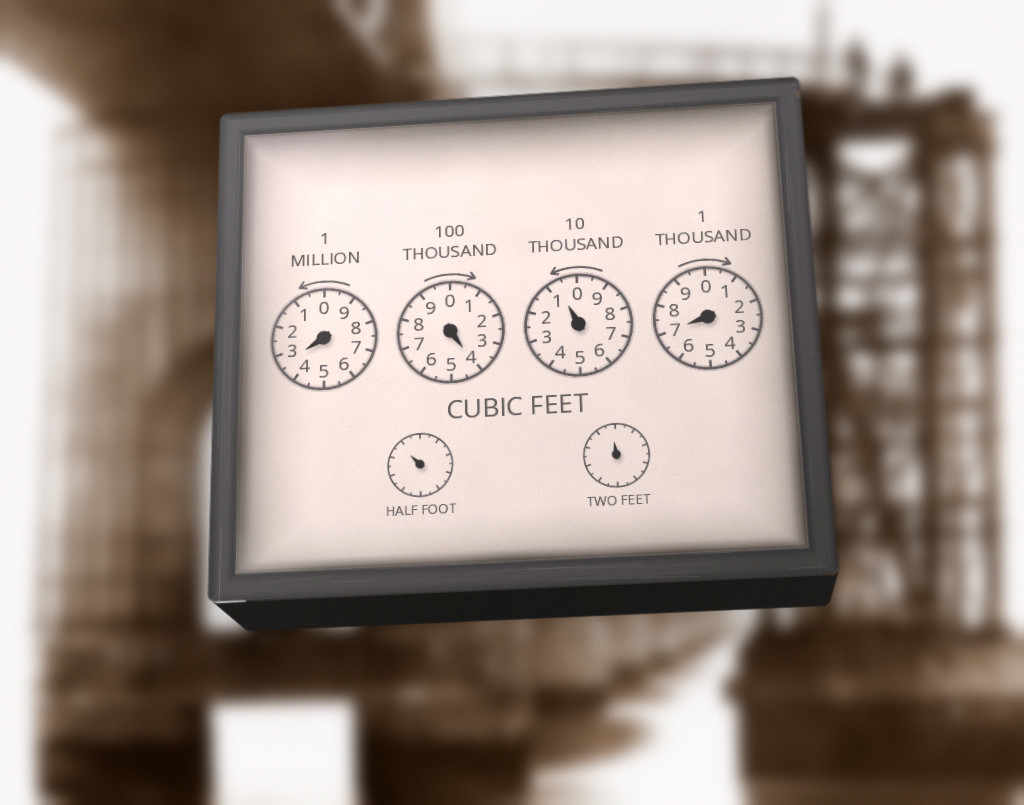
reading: ft³ 340700
